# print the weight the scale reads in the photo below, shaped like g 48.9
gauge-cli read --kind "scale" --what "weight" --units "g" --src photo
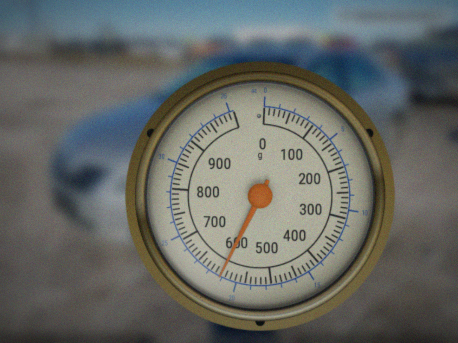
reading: g 600
